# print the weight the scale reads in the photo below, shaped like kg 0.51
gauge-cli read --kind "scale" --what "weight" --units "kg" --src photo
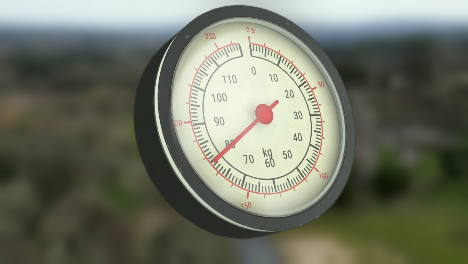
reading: kg 80
